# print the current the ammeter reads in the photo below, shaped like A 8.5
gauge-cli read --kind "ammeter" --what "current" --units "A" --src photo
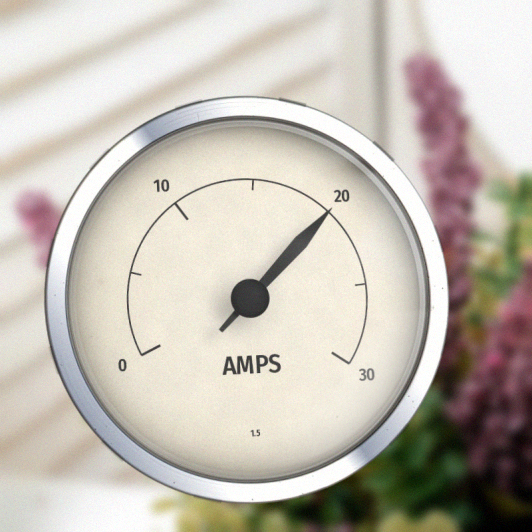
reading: A 20
